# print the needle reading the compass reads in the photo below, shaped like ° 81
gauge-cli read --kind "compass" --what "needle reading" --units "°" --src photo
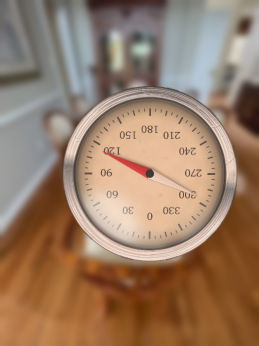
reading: ° 115
